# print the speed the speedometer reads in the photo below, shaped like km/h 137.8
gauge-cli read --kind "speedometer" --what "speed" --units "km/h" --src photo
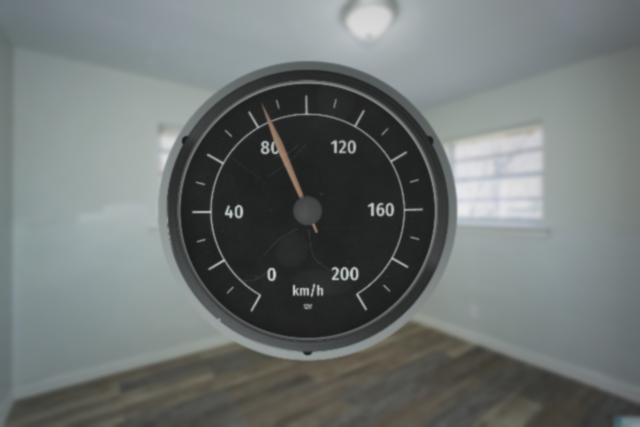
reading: km/h 85
